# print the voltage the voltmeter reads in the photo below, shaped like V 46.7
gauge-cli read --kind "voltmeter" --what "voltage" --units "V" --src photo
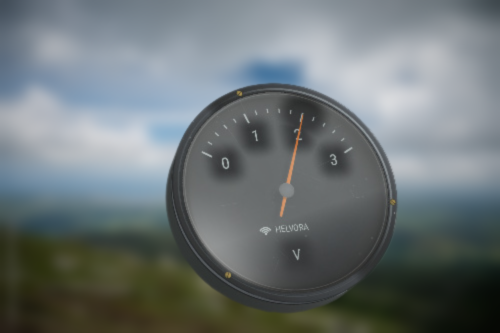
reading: V 2
